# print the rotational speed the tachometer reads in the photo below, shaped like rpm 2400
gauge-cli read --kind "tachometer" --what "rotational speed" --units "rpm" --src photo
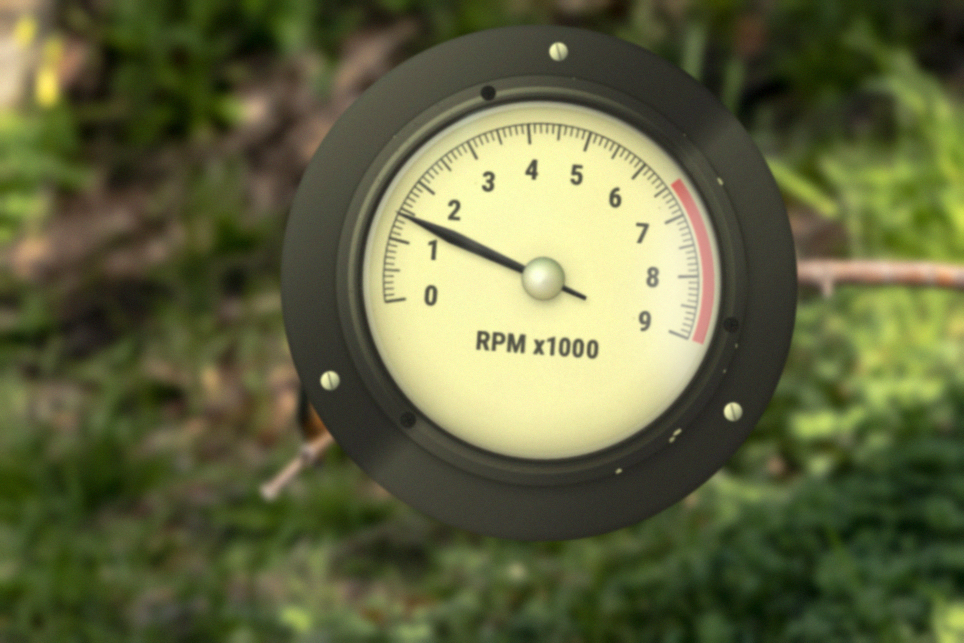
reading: rpm 1400
